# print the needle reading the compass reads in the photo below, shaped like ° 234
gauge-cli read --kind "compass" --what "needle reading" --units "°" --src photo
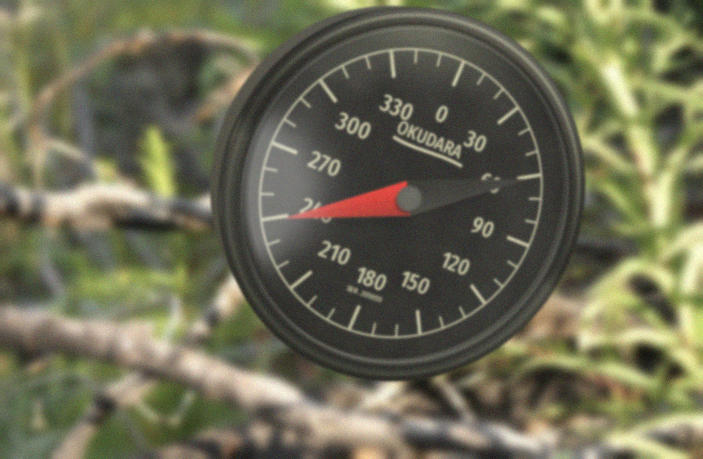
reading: ° 240
